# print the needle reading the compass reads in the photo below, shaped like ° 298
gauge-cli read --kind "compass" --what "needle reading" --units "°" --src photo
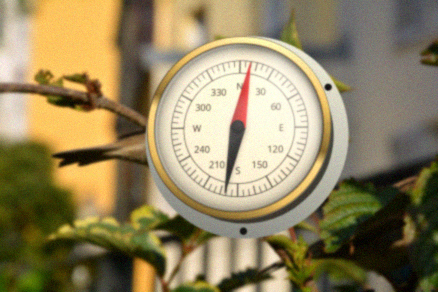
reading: ° 10
